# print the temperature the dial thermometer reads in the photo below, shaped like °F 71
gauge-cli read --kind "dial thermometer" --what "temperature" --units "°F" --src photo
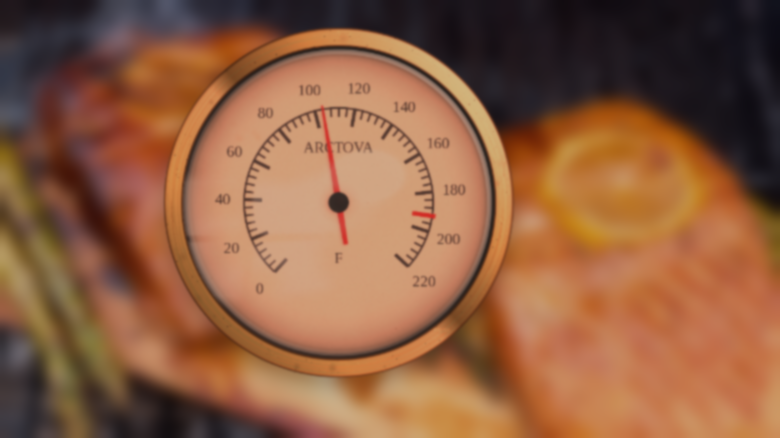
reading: °F 104
